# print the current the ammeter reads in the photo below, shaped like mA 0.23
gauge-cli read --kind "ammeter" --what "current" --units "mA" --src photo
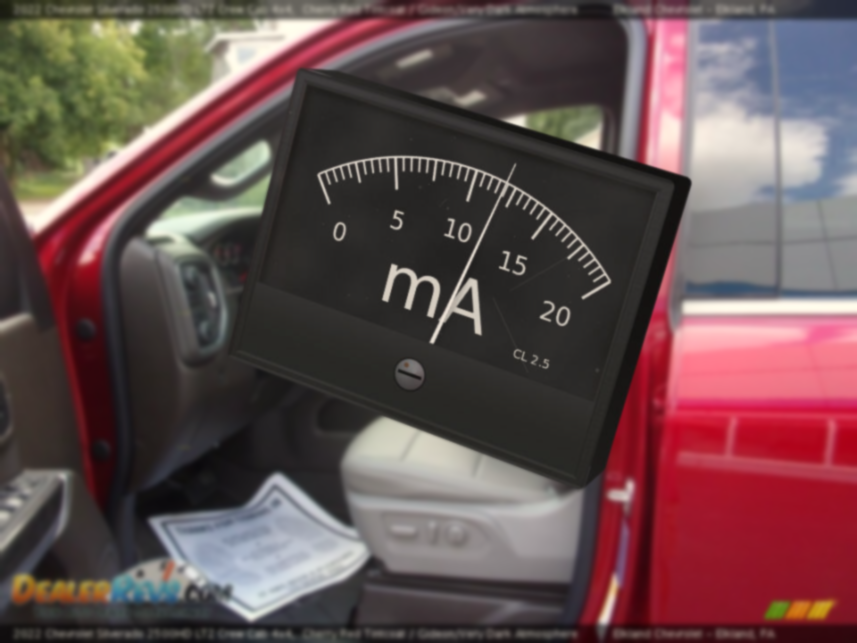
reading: mA 12
